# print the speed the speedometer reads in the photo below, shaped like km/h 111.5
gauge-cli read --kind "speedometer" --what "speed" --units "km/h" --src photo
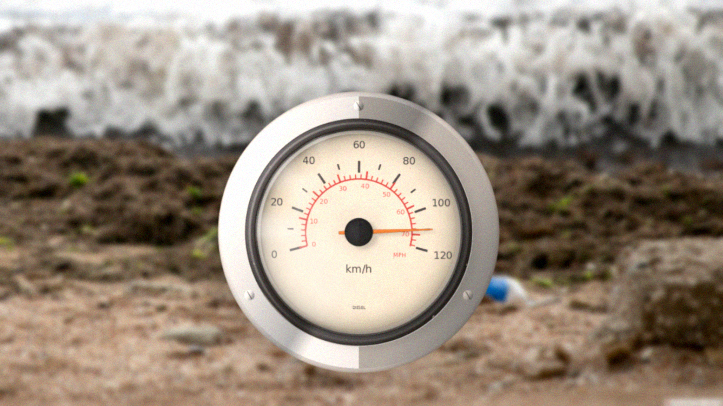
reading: km/h 110
